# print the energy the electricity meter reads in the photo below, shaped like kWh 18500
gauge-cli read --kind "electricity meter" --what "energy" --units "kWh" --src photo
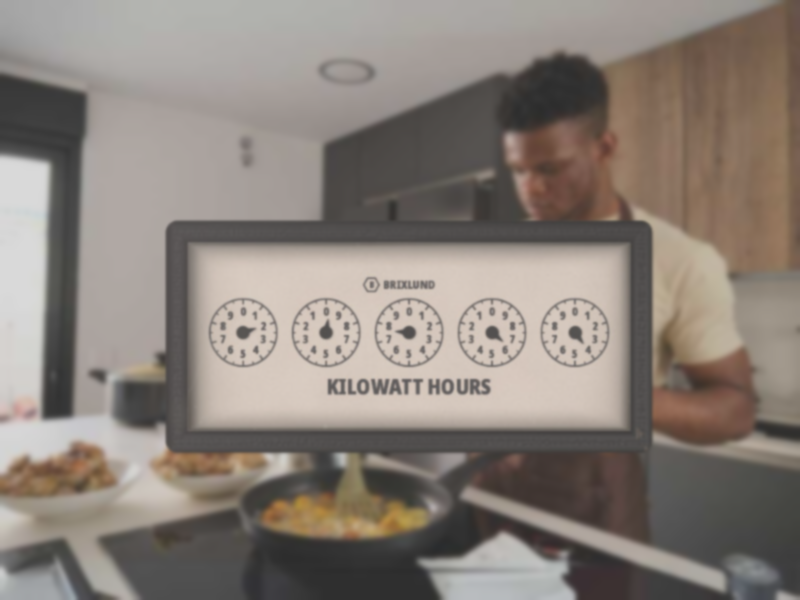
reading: kWh 19764
